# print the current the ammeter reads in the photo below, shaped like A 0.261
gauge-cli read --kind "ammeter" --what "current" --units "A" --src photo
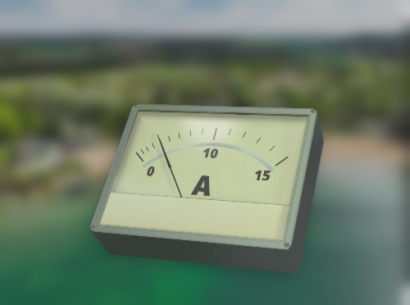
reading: A 5
